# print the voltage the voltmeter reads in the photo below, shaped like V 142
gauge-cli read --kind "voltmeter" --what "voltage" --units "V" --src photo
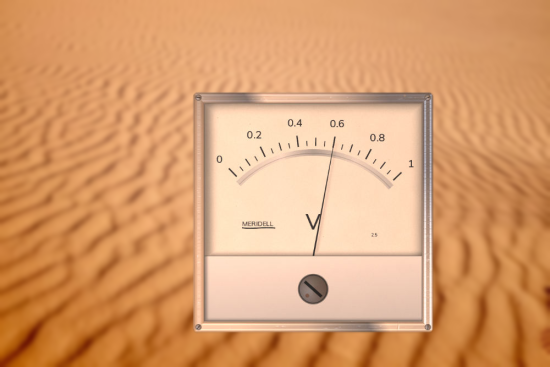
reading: V 0.6
